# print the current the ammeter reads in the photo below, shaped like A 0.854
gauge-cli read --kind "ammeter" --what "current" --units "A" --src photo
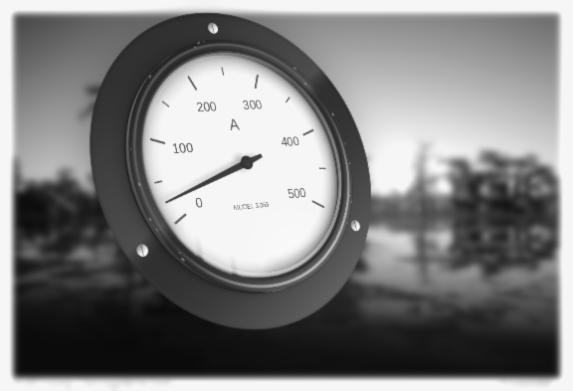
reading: A 25
